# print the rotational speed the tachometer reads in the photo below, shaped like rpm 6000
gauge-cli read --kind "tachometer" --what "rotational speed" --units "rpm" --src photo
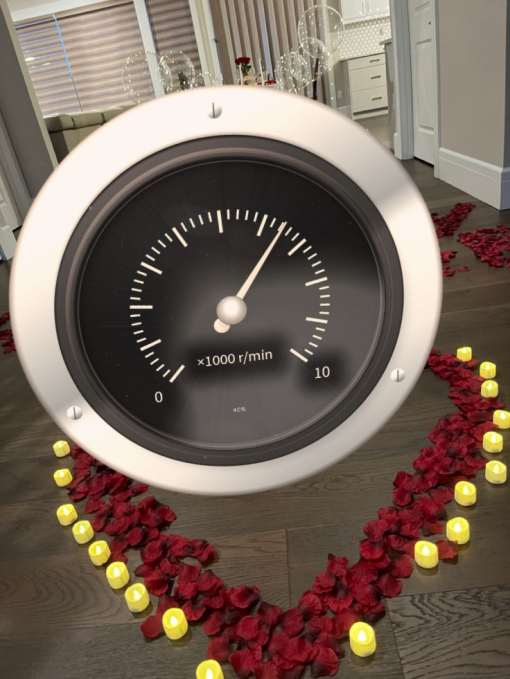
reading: rpm 6400
